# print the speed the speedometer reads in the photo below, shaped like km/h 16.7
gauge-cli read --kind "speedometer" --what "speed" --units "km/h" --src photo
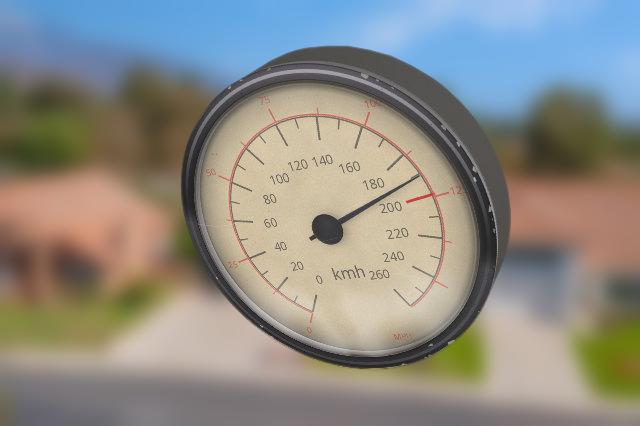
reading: km/h 190
